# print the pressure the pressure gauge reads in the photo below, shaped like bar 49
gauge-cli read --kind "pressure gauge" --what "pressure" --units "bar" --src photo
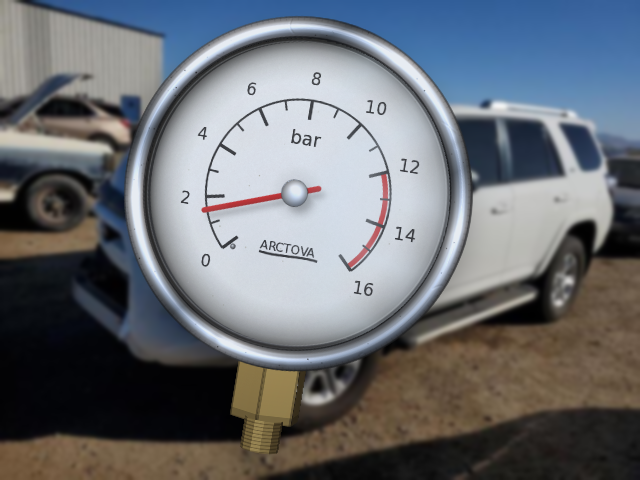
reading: bar 1.5
